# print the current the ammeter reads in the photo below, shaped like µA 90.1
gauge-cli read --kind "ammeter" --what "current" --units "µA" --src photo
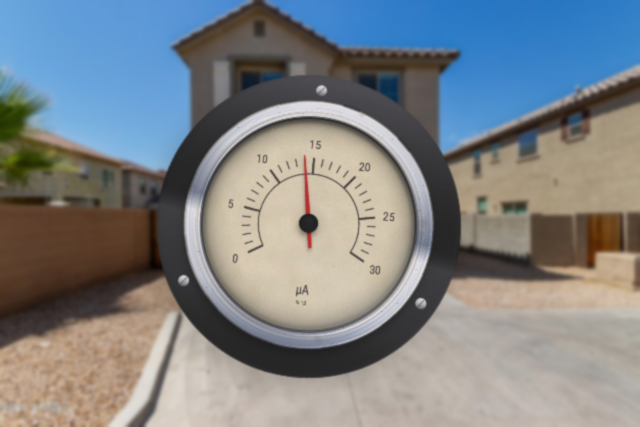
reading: µA 14
